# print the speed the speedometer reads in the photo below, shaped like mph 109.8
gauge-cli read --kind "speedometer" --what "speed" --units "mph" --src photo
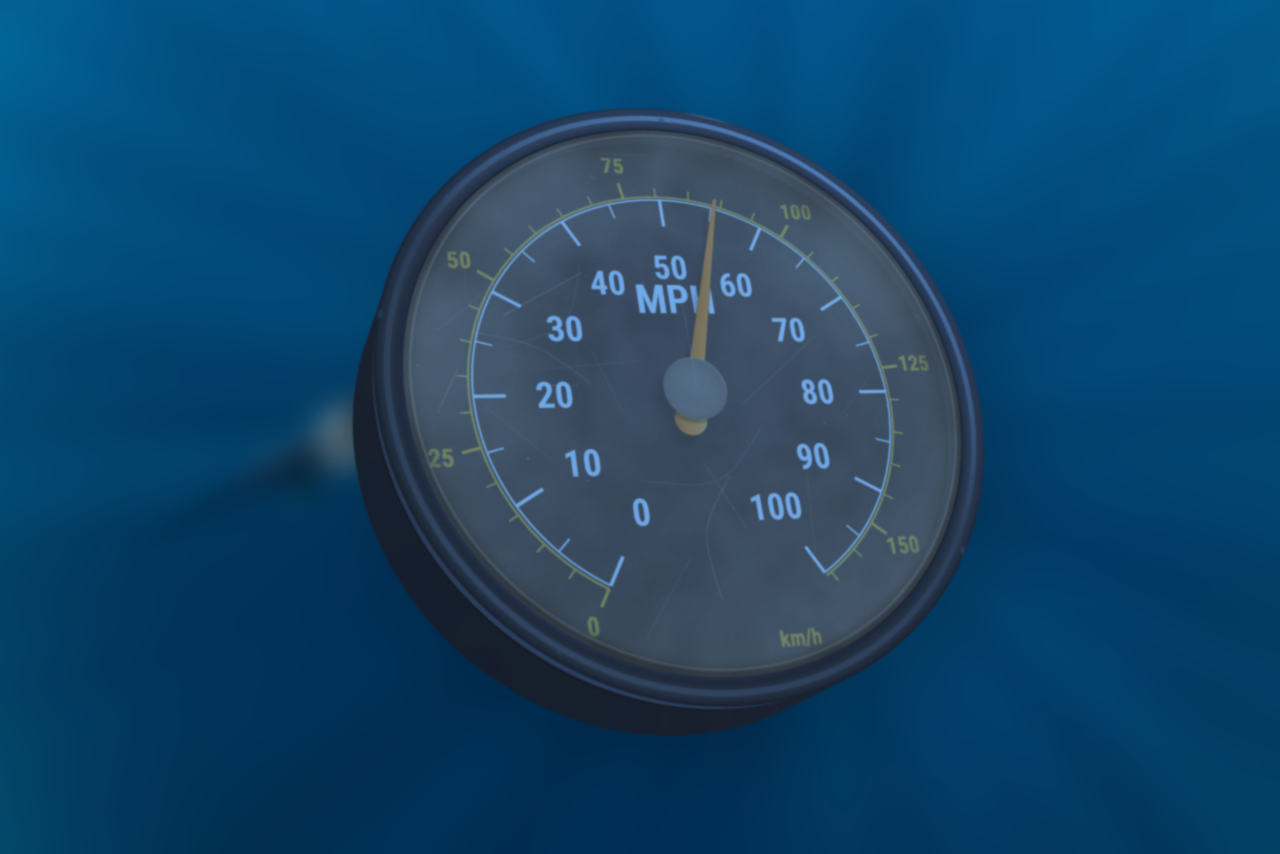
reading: mph 55
